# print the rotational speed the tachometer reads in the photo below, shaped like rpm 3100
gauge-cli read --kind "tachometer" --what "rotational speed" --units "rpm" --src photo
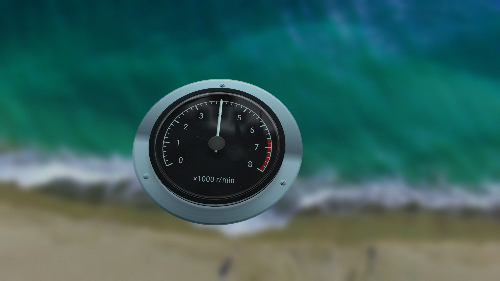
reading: rpm 4000
